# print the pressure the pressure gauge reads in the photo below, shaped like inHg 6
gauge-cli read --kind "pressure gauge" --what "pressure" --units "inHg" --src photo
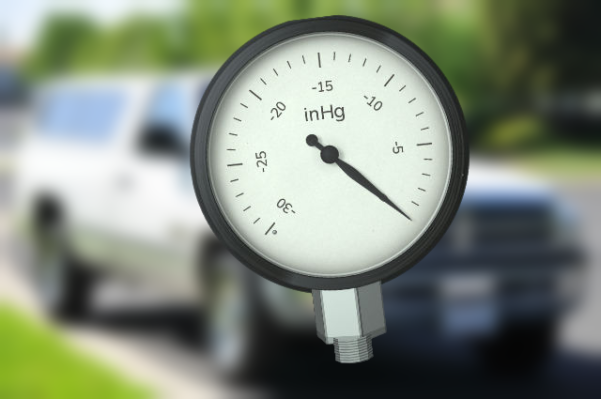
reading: inHg 0
